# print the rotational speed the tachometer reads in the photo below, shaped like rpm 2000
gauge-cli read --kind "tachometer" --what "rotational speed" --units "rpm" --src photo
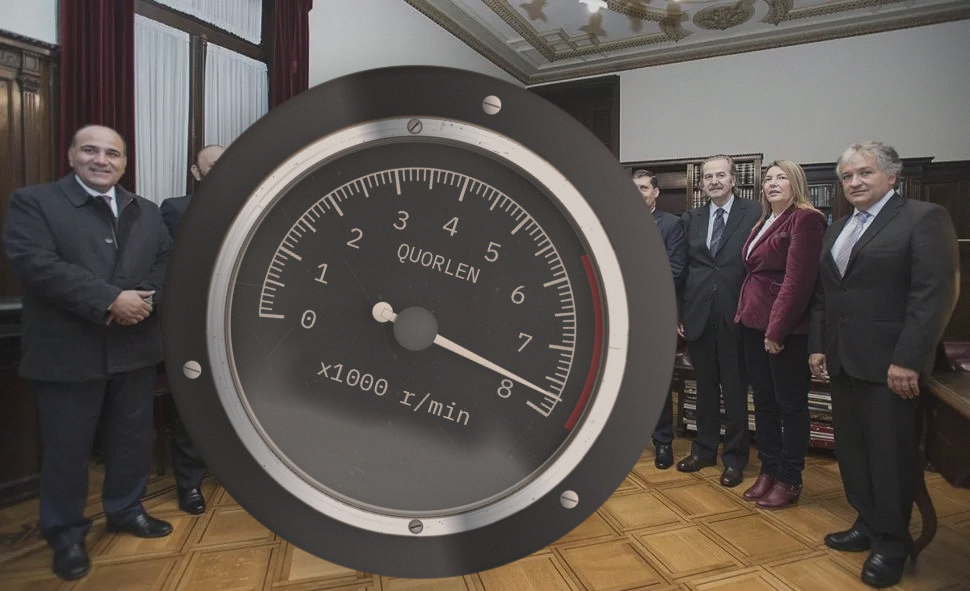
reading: rpm 7700
